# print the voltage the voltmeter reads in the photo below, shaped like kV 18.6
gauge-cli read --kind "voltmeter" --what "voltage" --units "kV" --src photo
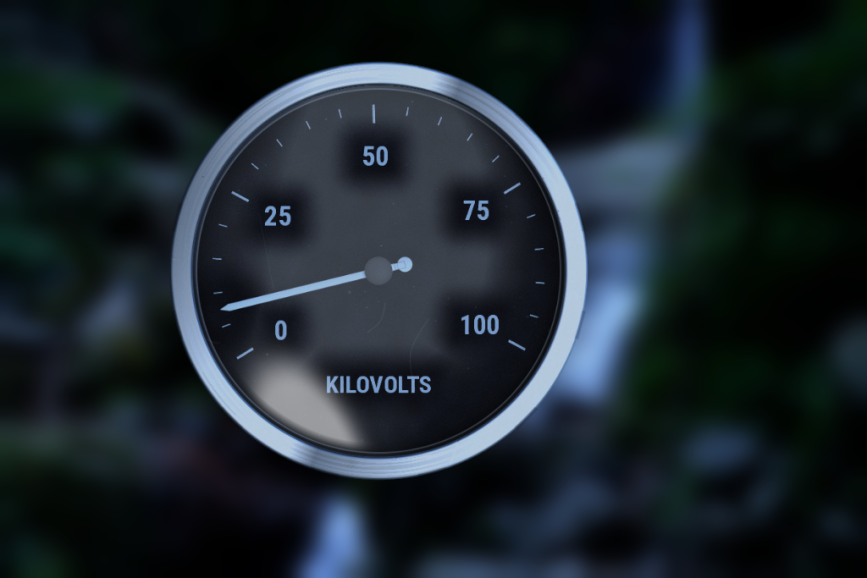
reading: kV 7.5
